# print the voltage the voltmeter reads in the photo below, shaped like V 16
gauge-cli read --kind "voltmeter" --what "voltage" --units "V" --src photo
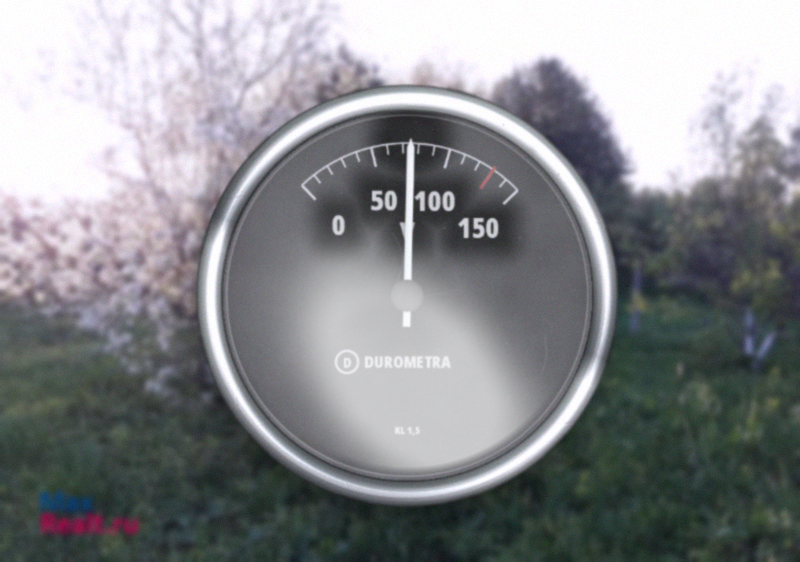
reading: V 75
